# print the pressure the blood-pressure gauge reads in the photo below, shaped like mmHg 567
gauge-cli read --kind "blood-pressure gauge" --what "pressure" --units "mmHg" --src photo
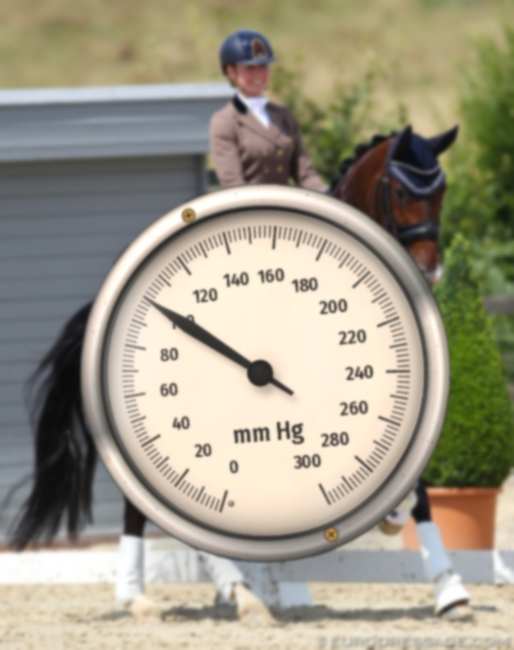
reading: mmHg 100
